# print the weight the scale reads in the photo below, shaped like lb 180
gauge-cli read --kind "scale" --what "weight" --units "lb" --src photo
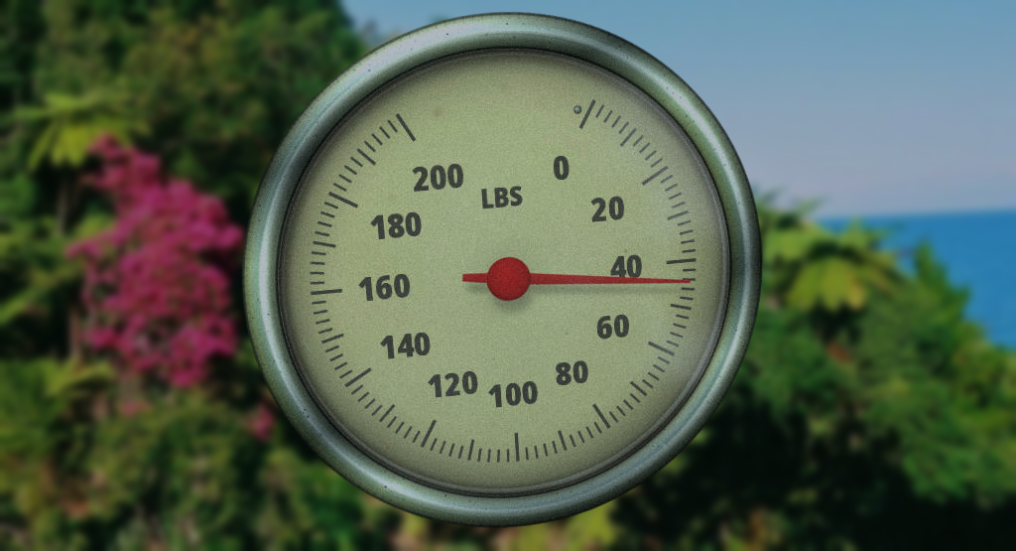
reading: lb 44
